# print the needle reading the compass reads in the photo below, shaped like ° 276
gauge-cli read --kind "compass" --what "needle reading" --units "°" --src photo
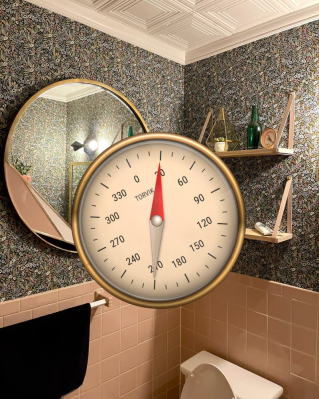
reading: ° 30
